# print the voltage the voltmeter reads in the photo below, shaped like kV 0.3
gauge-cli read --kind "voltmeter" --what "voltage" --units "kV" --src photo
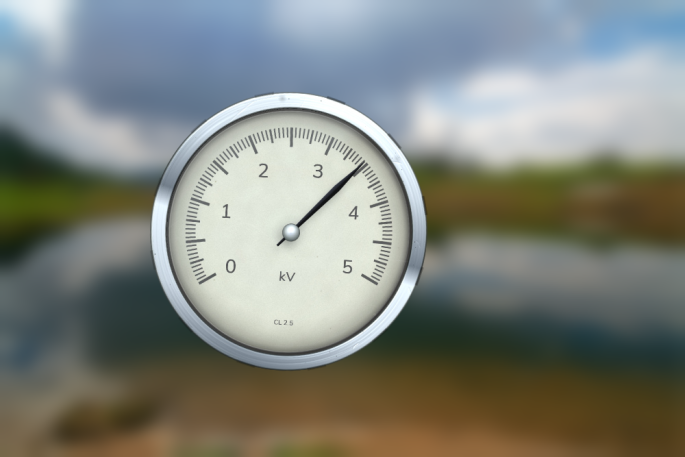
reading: kV 3.45
